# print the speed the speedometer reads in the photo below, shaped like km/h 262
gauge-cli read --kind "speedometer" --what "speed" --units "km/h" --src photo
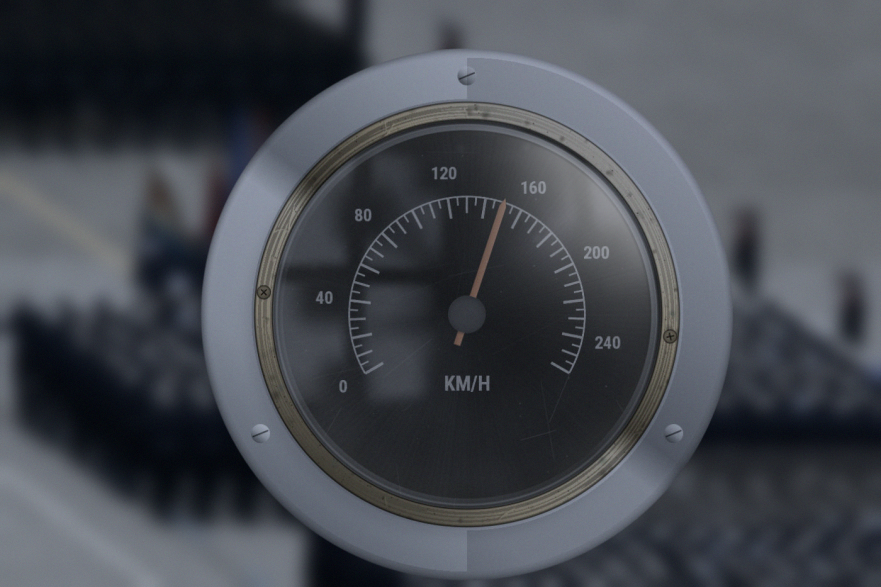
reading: km/h 150
